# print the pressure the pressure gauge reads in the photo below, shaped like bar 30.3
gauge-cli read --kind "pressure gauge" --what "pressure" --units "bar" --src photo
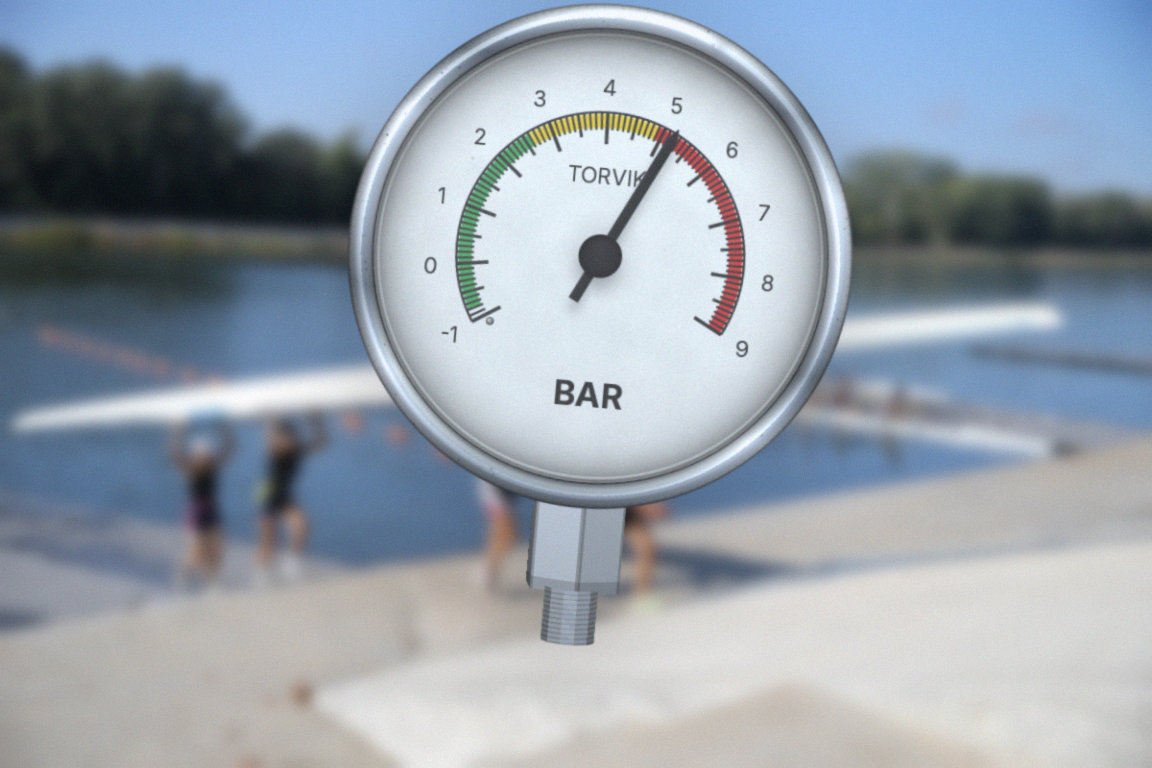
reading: bar 5.2
